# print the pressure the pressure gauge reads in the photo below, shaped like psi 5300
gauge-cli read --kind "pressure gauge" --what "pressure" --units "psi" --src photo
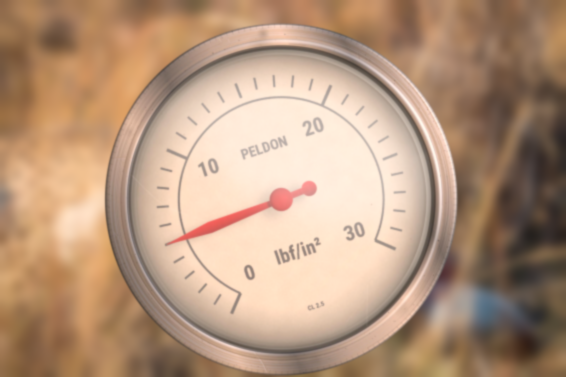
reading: psi 5
